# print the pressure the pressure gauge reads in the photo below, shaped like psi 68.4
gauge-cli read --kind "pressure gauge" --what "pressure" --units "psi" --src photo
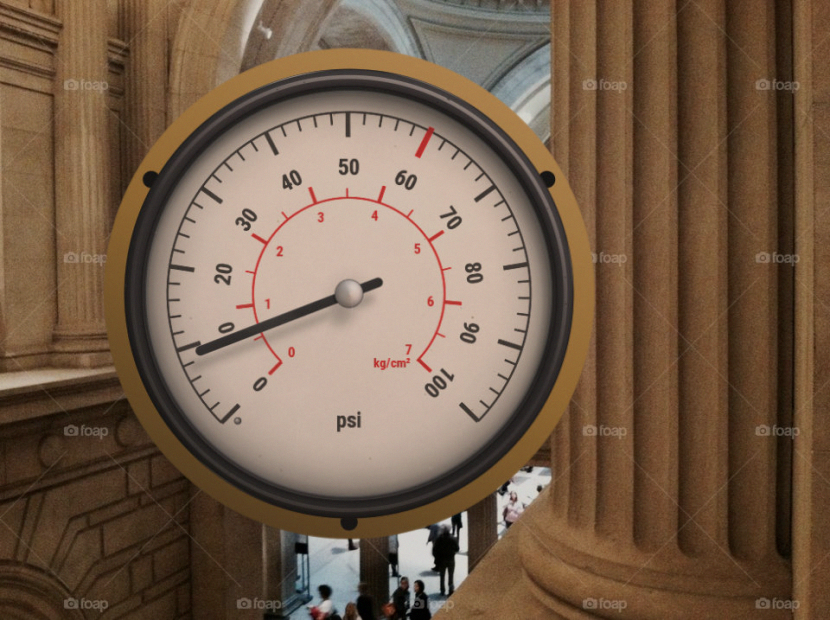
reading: psi 9
